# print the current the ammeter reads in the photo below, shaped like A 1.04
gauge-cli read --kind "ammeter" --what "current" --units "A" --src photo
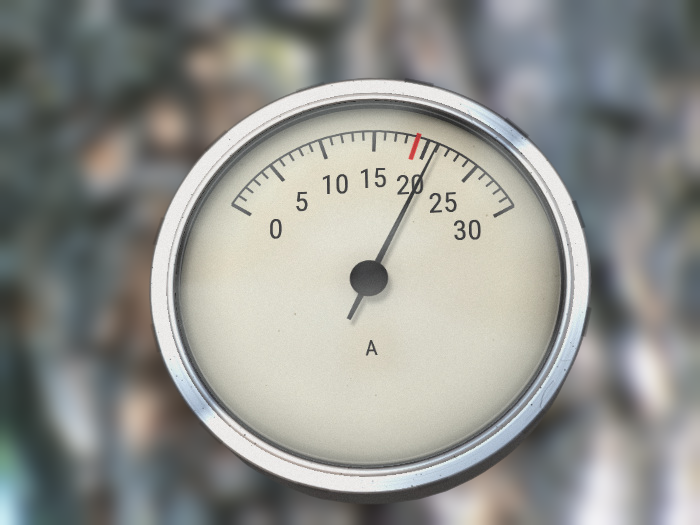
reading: A 21
